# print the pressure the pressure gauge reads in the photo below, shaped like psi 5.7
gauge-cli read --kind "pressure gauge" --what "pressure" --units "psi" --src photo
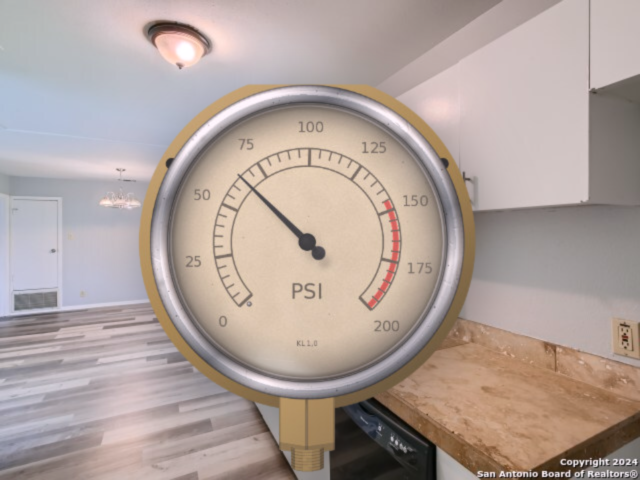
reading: psi 65
